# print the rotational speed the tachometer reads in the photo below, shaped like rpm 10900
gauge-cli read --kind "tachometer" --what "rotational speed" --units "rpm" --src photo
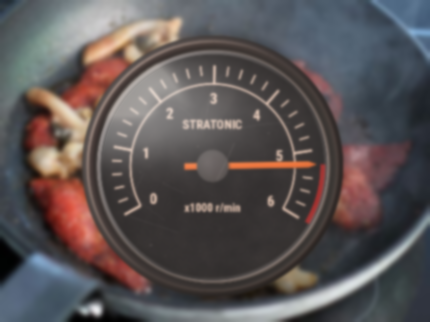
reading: rpm 5200
